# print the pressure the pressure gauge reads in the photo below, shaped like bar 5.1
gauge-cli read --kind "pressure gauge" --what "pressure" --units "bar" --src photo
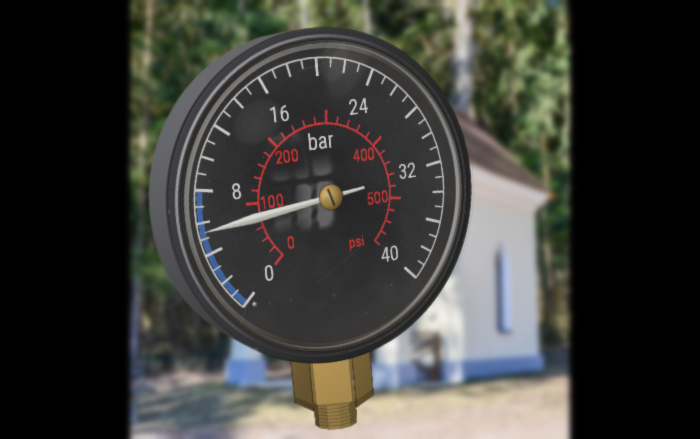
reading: bar 5.5
